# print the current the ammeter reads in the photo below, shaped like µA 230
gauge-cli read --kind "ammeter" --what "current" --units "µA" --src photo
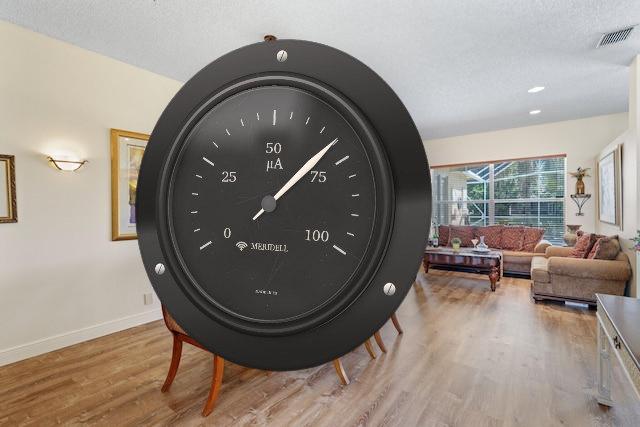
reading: µA 70
